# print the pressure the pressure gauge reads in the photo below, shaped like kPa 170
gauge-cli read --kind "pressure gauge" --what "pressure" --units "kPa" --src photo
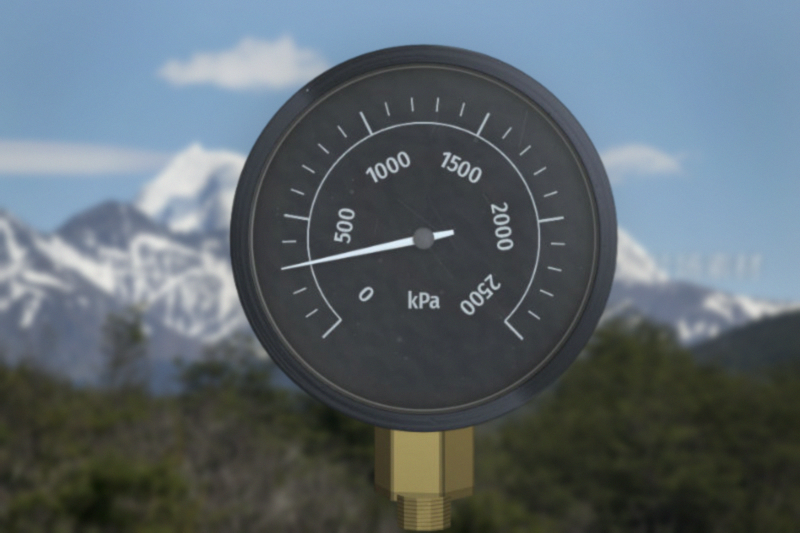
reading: kPa 300
